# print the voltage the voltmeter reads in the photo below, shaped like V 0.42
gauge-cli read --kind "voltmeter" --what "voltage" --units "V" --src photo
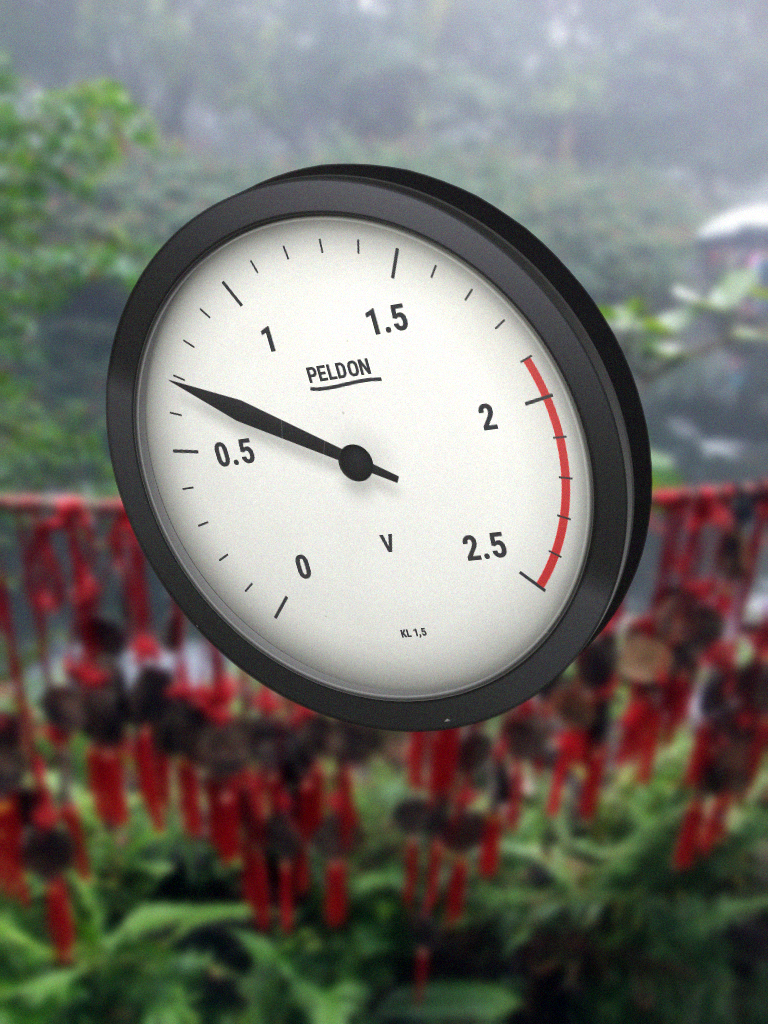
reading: V 0.7
